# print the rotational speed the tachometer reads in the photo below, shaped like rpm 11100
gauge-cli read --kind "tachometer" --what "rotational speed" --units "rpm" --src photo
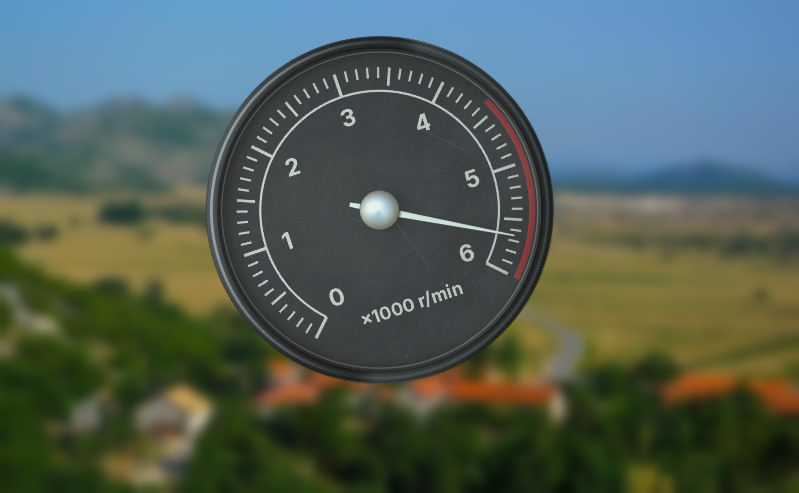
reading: rpm 5650
